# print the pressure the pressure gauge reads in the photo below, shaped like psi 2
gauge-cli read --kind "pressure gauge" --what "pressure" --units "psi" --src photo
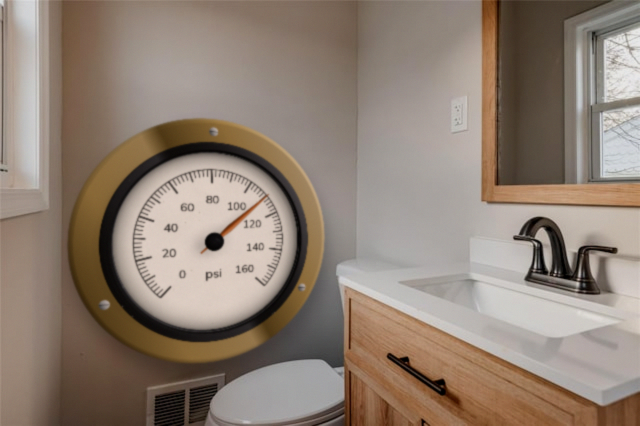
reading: psi 110
